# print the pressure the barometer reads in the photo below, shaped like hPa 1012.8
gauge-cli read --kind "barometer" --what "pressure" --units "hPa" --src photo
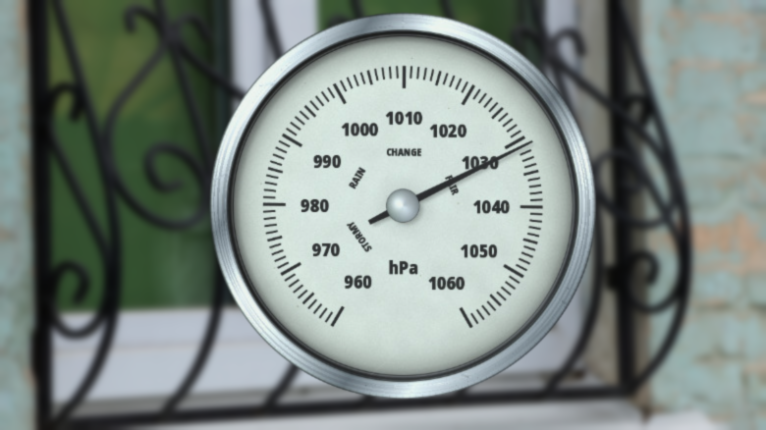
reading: hPa 1031
